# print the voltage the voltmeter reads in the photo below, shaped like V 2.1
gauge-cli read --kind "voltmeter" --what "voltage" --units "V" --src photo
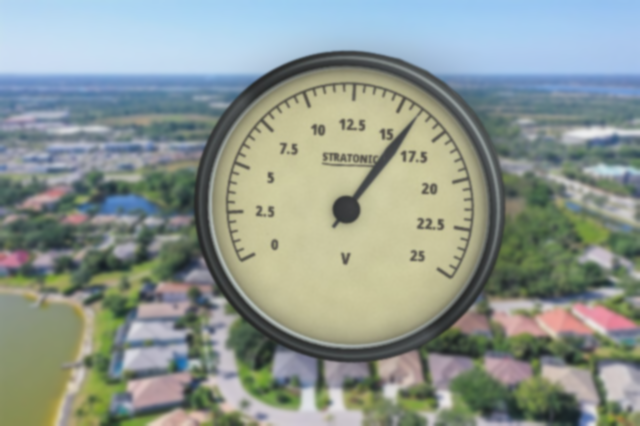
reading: V 16
